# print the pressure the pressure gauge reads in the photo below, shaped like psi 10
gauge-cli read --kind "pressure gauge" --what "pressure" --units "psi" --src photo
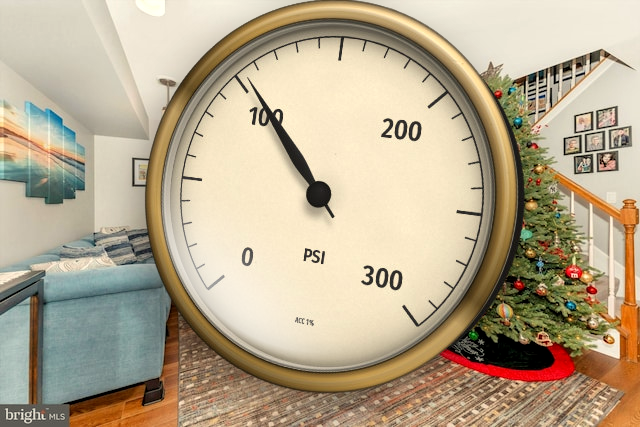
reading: psi 105
